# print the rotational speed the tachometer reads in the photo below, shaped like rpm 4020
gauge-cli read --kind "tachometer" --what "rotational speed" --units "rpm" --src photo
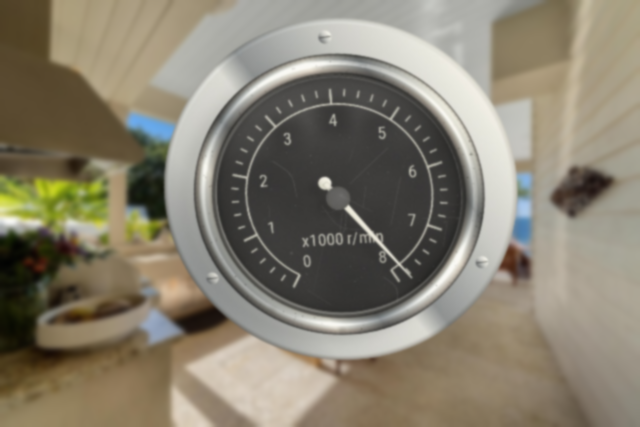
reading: rpm 7800
